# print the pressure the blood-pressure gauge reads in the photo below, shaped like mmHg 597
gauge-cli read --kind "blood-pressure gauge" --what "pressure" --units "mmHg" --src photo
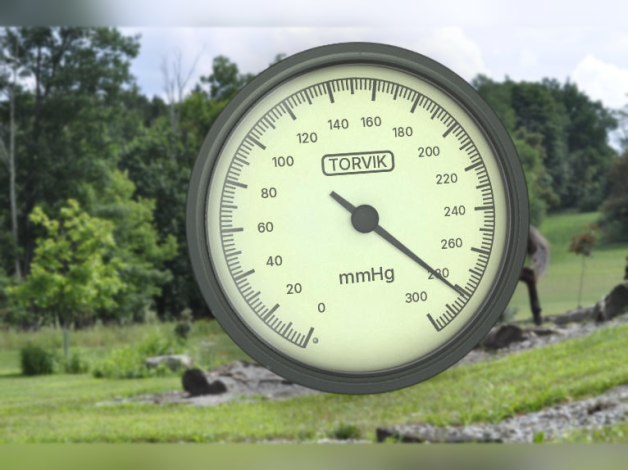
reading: mmHg 282
